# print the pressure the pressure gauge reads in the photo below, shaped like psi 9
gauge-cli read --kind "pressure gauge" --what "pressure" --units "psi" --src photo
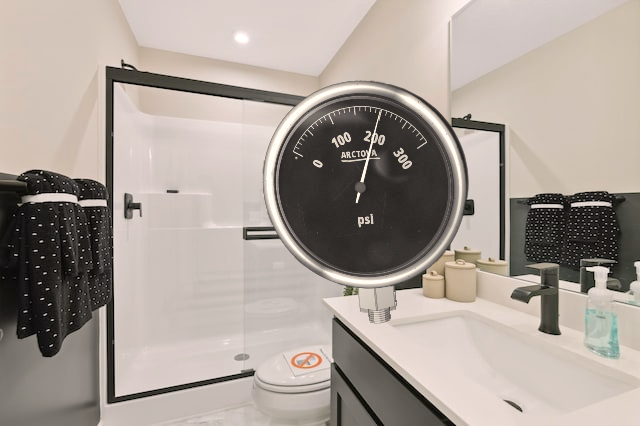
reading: psi 200
